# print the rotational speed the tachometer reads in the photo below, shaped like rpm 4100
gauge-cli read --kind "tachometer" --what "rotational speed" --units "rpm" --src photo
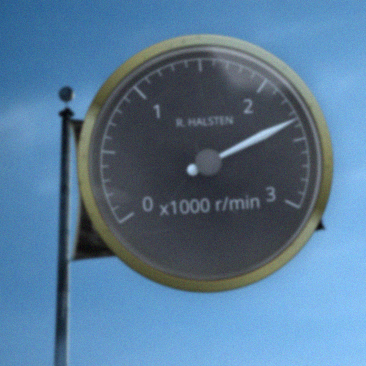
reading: rpm 2350
